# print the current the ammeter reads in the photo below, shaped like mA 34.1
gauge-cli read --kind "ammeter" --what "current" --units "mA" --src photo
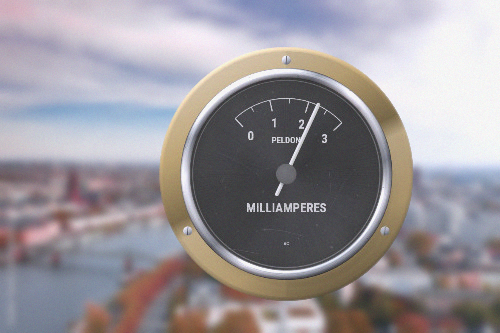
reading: mA 2.25
